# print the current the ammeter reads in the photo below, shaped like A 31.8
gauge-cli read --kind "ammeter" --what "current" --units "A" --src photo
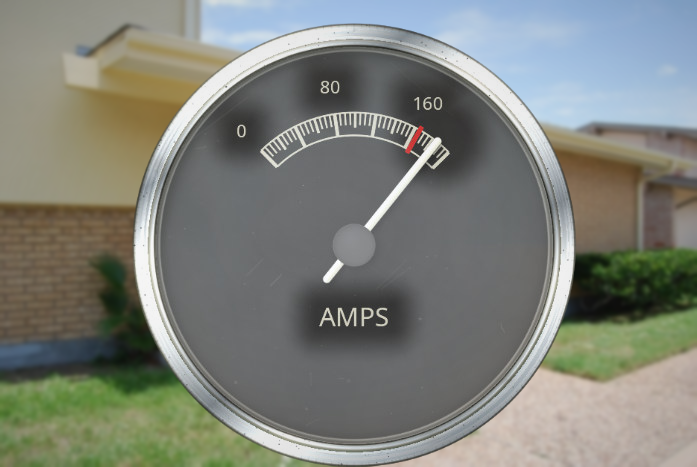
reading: A 185
